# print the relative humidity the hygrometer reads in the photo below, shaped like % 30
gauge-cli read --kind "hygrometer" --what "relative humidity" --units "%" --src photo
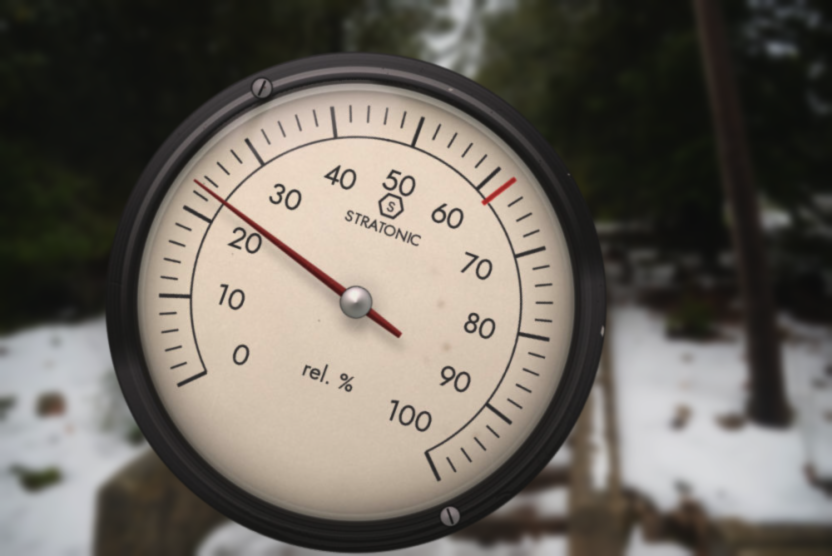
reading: % 23
